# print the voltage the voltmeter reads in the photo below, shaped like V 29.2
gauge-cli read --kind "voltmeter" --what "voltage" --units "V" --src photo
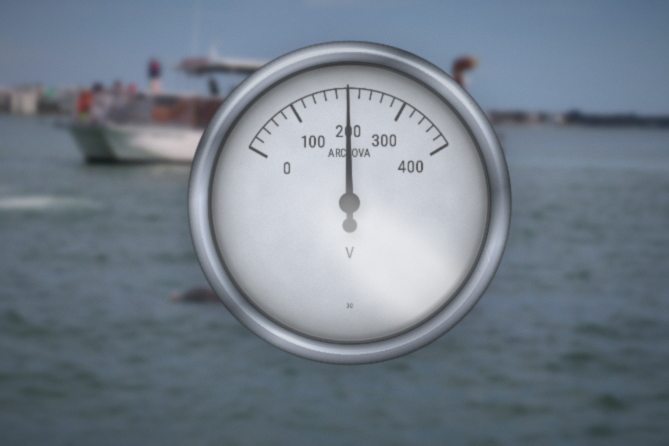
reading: V 200
